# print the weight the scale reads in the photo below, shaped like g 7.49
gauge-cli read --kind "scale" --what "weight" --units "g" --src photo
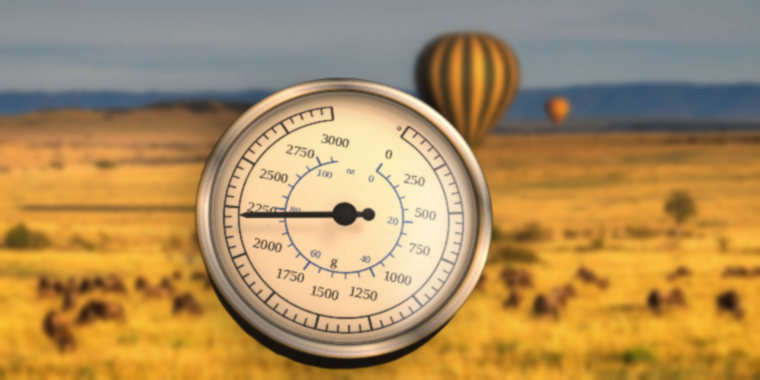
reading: g 2200
